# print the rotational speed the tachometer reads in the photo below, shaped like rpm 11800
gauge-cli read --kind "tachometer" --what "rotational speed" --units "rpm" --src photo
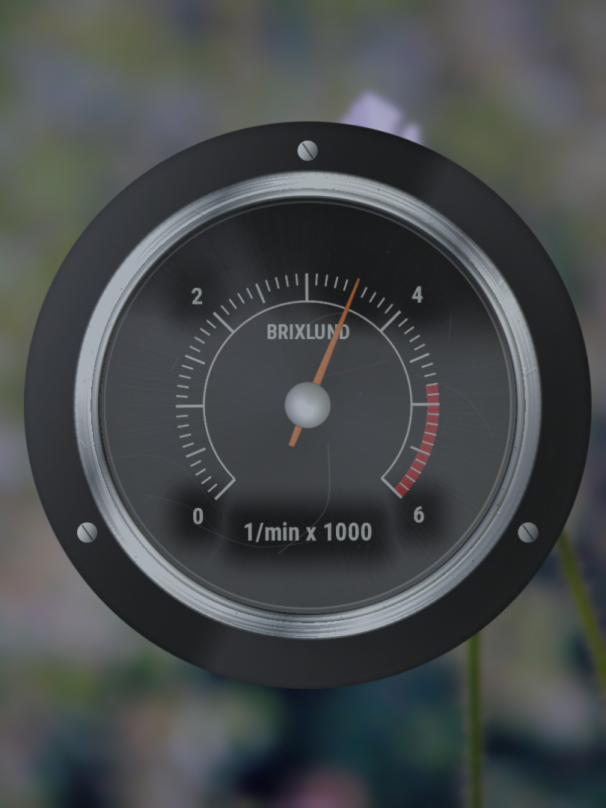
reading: rpm 3500
